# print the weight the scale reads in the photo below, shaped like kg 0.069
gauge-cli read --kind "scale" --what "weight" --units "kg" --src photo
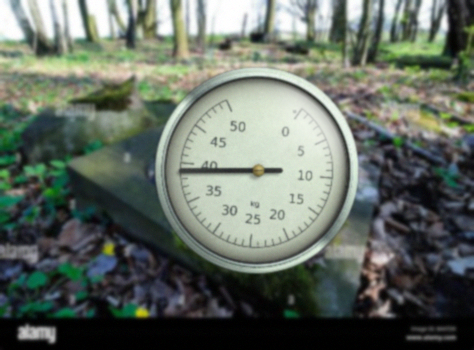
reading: kg 39
